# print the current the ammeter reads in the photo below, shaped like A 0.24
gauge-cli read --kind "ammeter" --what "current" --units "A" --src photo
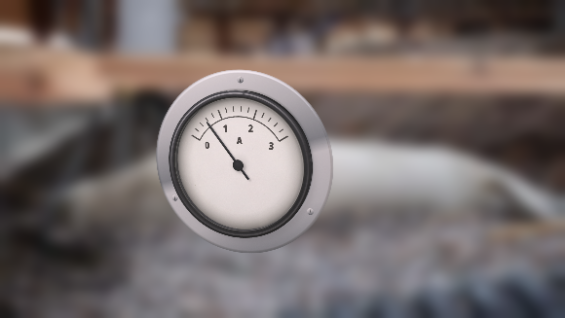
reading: A 0.6
